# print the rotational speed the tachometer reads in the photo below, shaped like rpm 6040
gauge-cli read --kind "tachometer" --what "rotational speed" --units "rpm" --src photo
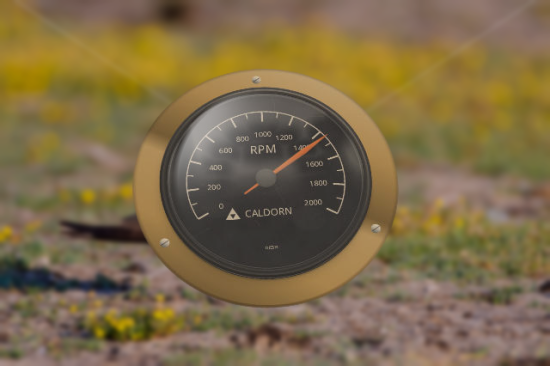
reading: rpm 1450
